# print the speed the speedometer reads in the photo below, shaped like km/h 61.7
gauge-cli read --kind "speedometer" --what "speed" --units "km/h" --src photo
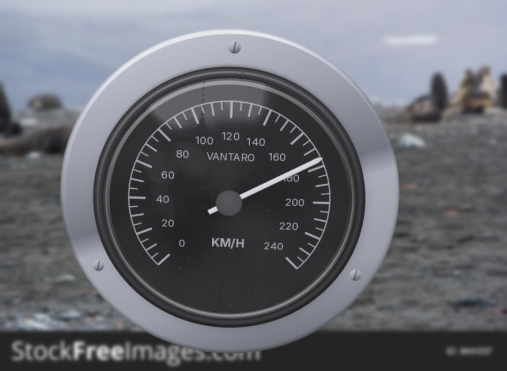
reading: km/h 175
